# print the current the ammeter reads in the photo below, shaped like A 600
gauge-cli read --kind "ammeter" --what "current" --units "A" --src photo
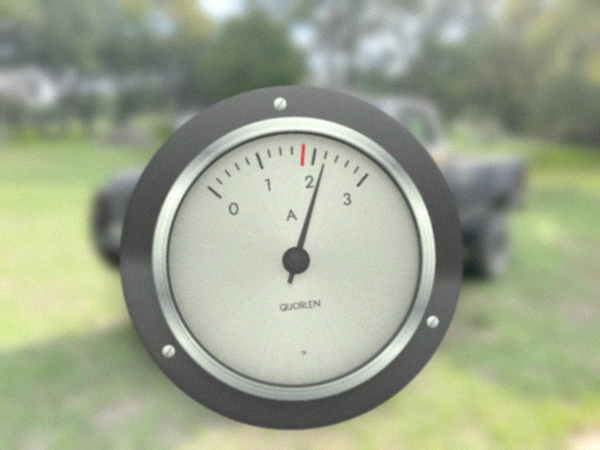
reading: A 2.2
